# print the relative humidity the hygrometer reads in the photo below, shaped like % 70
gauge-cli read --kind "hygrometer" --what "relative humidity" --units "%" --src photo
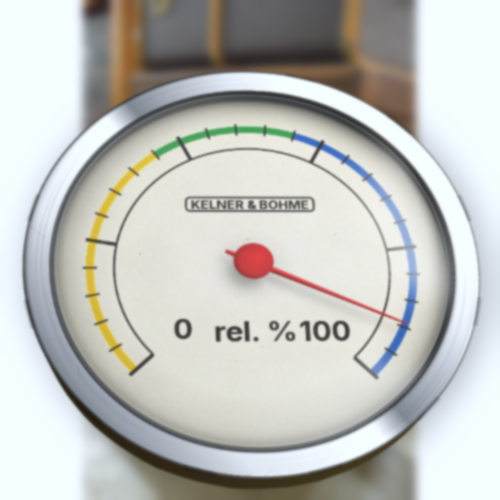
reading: % 92
